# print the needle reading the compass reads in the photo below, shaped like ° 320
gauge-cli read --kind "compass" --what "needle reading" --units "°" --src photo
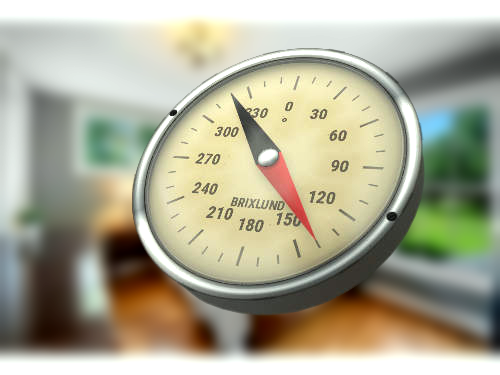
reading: ° 140
